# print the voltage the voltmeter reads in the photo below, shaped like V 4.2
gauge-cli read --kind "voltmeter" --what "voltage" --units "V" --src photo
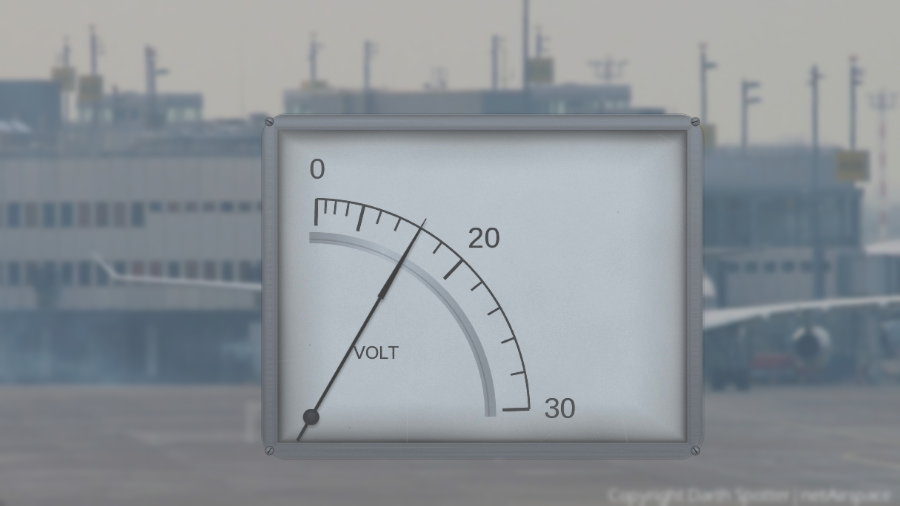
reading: V 16
